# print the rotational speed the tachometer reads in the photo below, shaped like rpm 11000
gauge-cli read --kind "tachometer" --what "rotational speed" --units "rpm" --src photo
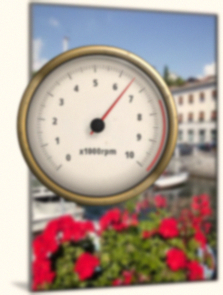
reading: rpm 6500
